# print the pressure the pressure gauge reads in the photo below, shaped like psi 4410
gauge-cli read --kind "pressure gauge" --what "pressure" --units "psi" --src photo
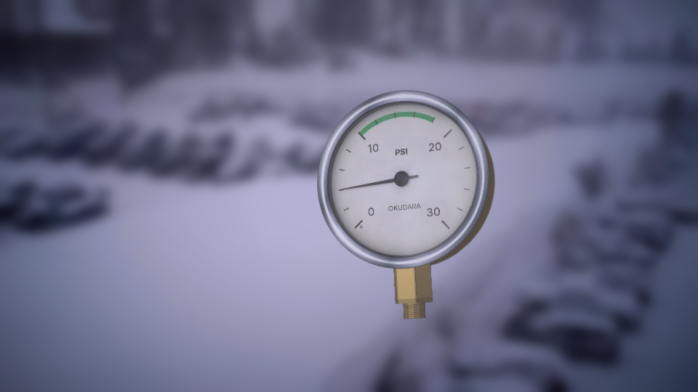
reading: psi 4
